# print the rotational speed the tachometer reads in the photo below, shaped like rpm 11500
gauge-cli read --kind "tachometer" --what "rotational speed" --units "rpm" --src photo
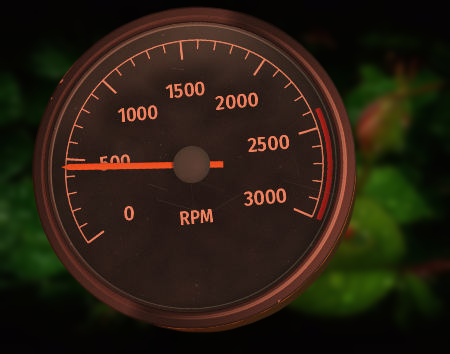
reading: rpm 450
